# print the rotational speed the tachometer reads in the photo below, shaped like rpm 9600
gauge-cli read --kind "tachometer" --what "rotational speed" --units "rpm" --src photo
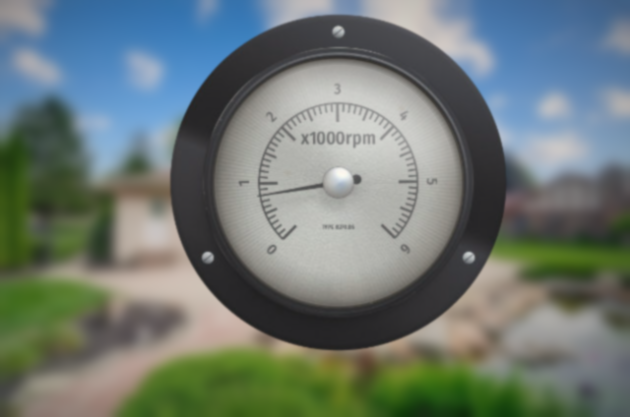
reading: rpm 800
